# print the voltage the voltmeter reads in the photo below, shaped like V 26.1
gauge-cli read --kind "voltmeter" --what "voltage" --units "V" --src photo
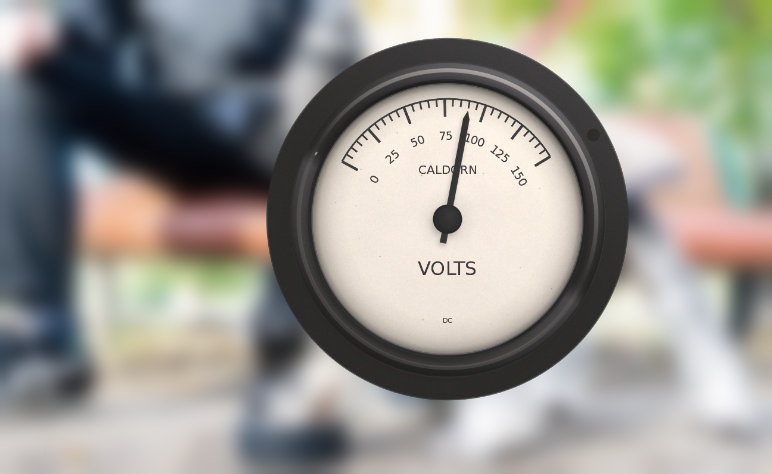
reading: V 90
